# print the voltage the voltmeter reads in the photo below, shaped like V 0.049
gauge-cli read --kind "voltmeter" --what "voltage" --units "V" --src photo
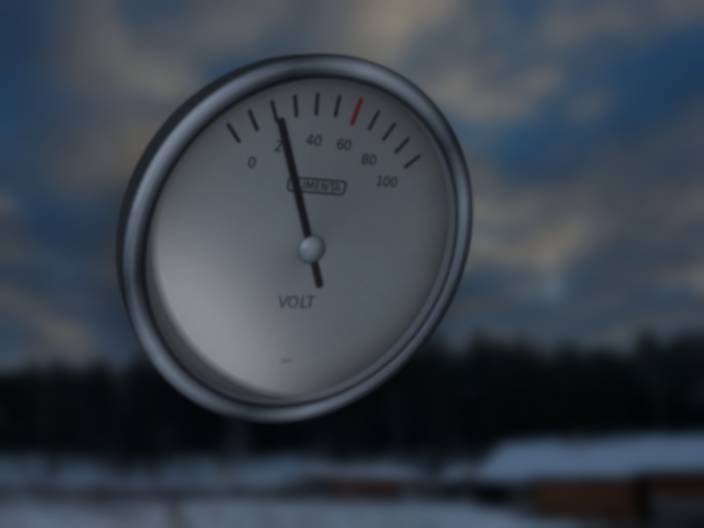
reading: V 20
